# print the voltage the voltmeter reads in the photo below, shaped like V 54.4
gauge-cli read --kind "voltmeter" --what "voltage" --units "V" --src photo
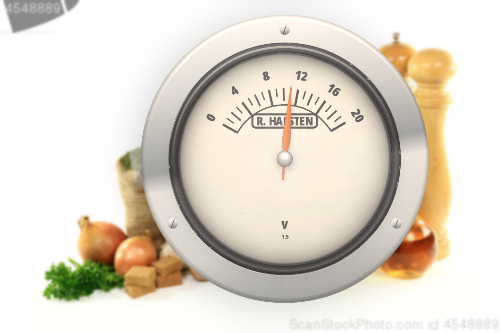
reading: V 11
